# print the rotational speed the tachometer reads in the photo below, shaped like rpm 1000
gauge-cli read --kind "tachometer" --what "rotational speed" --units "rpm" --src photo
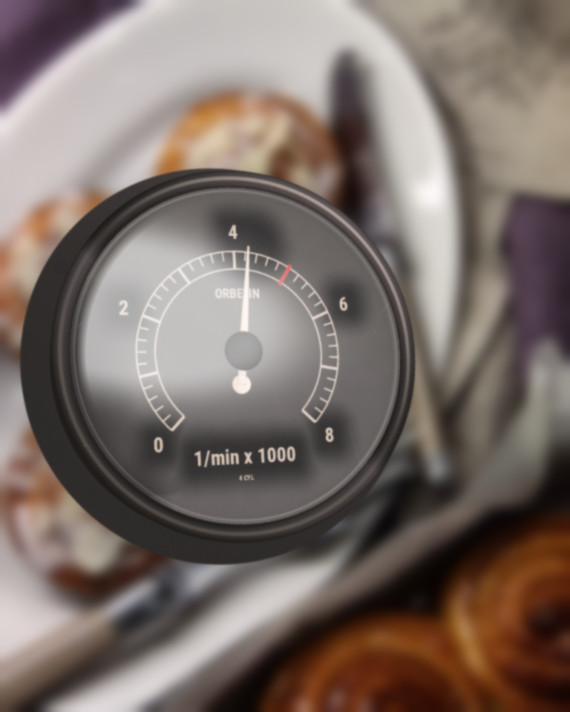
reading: rpm 4200
